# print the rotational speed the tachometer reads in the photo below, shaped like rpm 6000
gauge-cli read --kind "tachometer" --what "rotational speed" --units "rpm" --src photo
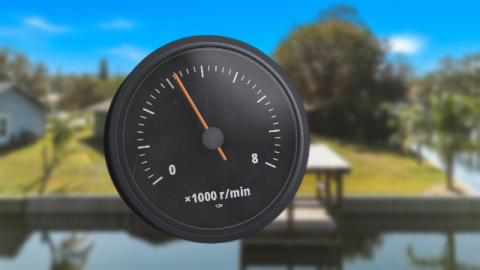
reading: rpm 3200
